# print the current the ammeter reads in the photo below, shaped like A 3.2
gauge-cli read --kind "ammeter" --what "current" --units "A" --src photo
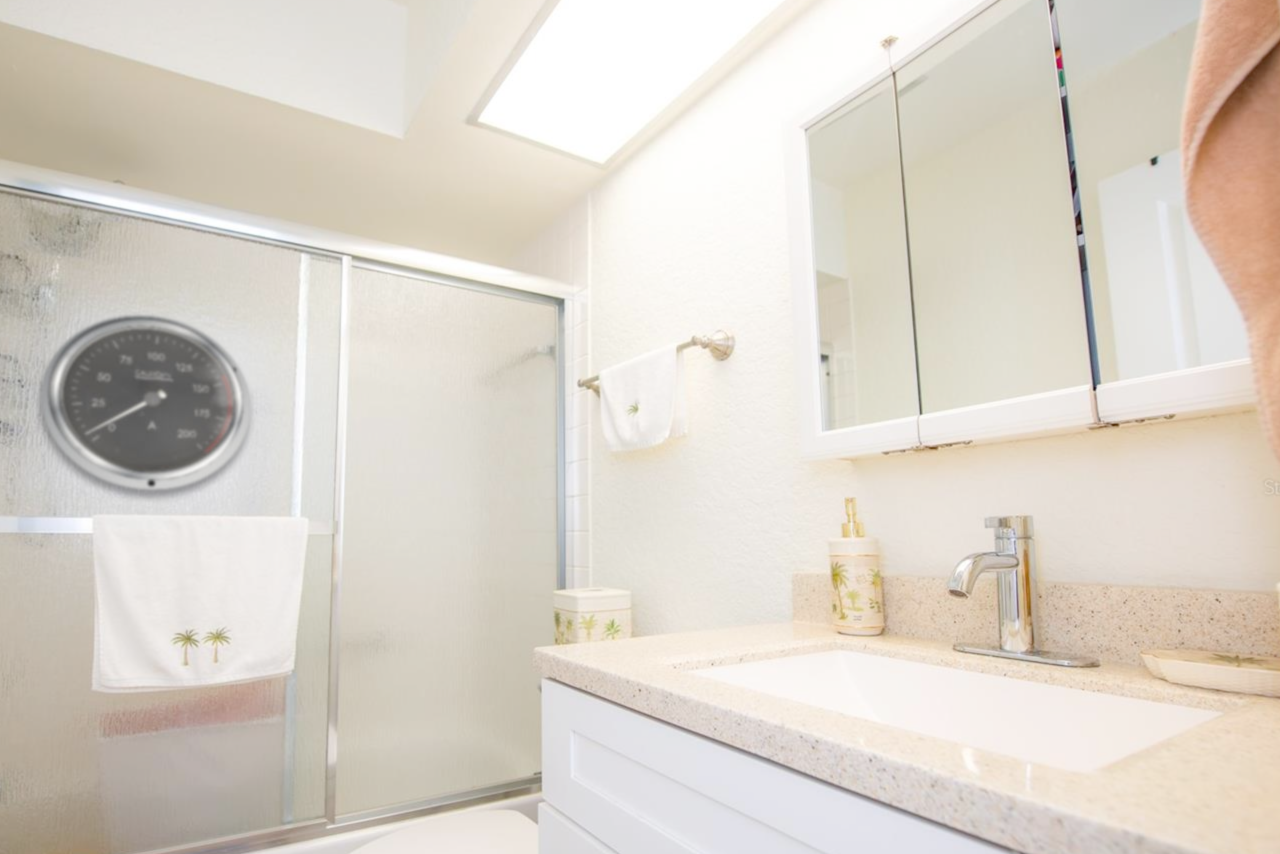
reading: A 5
